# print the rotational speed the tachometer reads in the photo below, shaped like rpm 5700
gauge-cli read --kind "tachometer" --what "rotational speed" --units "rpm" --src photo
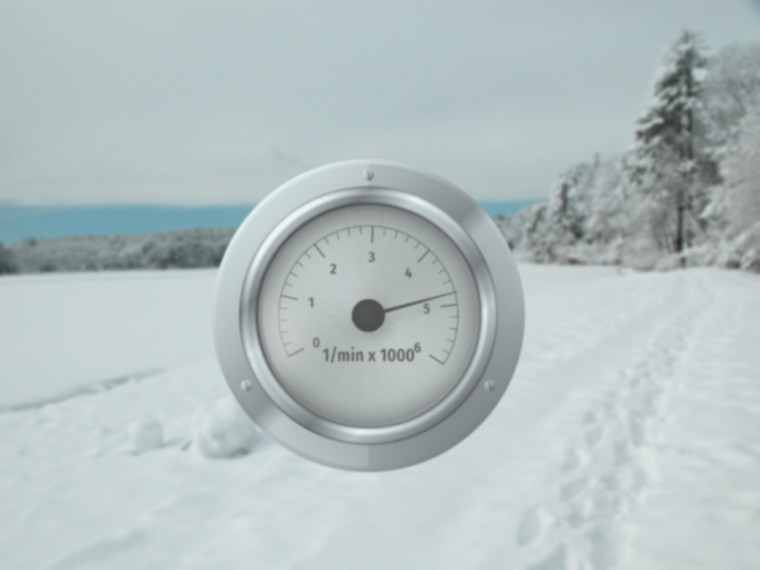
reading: rpm 4800
